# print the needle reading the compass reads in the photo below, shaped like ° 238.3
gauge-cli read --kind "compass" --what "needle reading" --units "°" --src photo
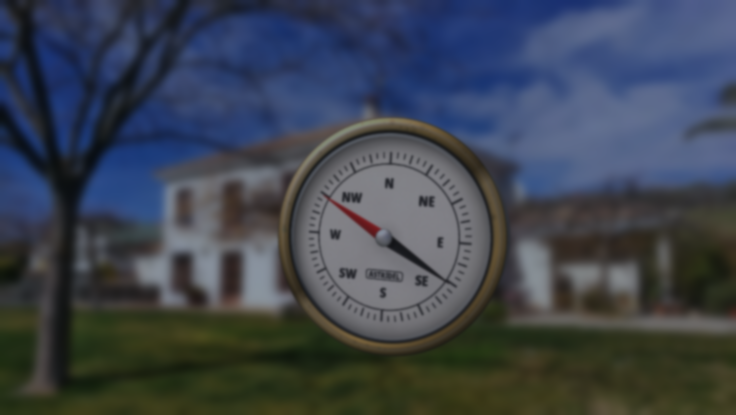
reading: ° 300
